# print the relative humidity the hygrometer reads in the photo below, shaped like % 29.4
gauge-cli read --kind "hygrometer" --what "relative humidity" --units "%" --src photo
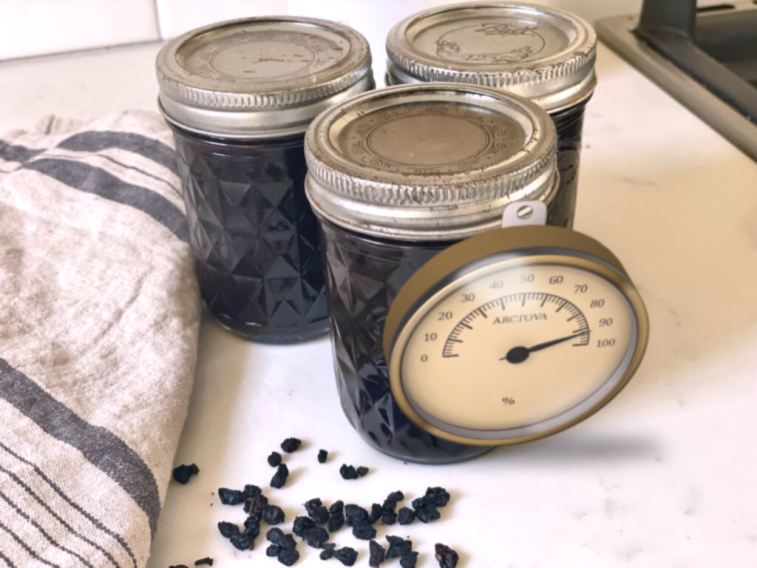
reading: % 90
